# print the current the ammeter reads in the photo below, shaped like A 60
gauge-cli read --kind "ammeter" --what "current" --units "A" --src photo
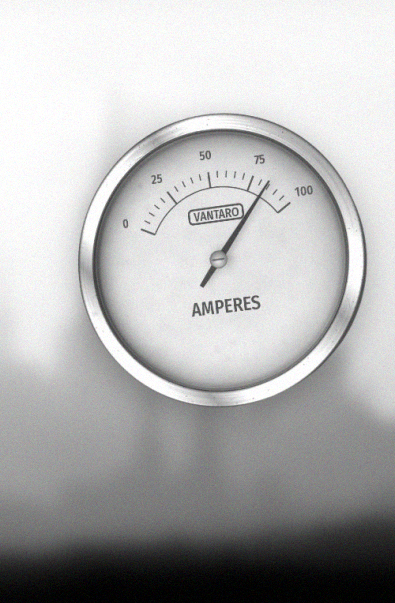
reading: A 85
